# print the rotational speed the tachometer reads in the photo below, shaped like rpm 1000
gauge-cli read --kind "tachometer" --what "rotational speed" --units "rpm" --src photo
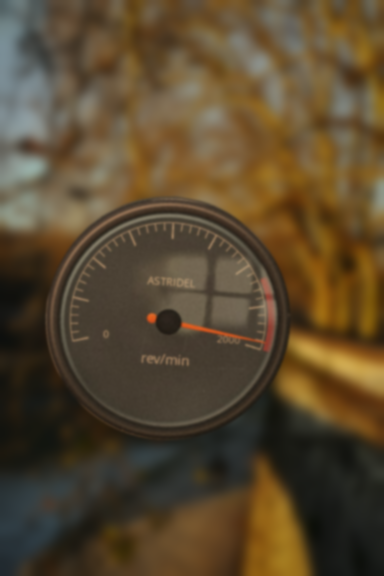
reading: rpm 1950
